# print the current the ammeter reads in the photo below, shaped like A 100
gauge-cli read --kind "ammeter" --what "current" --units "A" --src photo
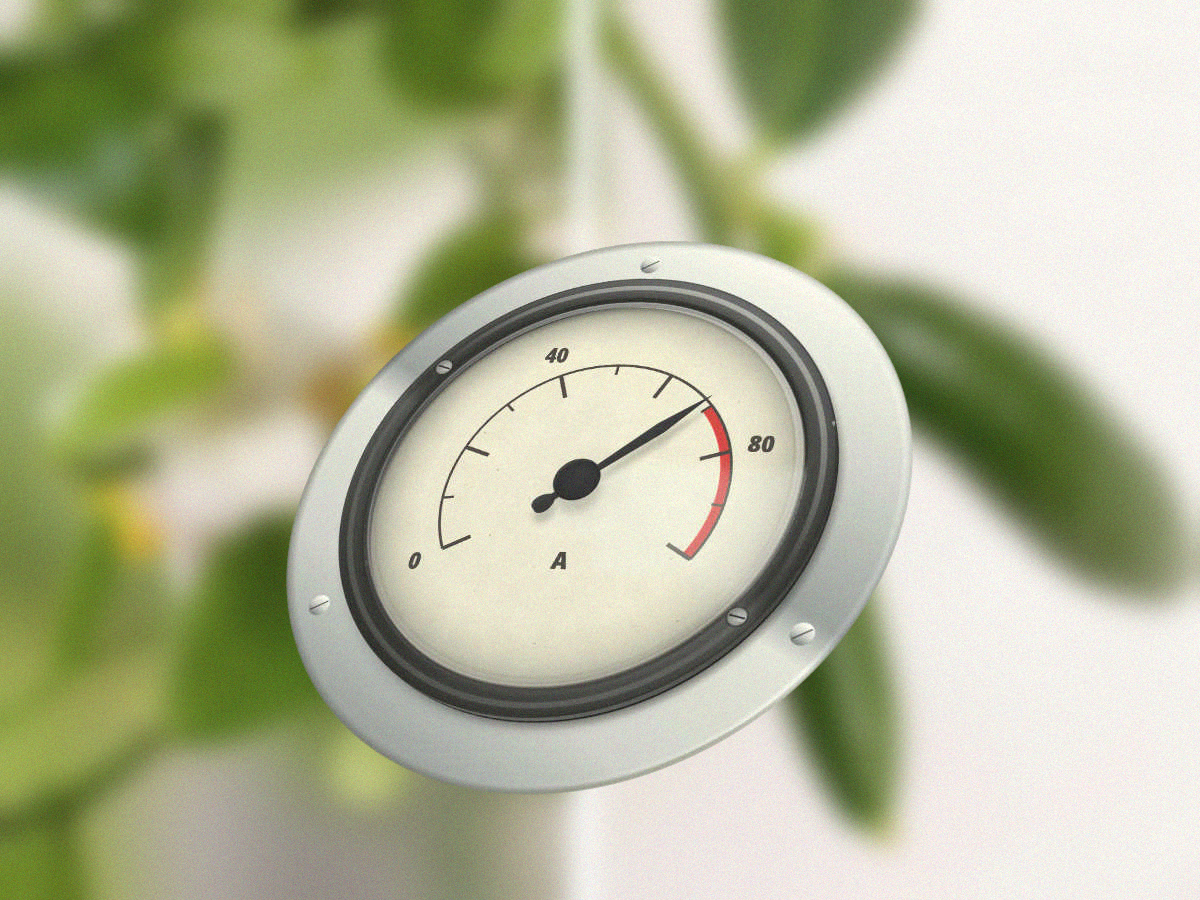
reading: A 70
